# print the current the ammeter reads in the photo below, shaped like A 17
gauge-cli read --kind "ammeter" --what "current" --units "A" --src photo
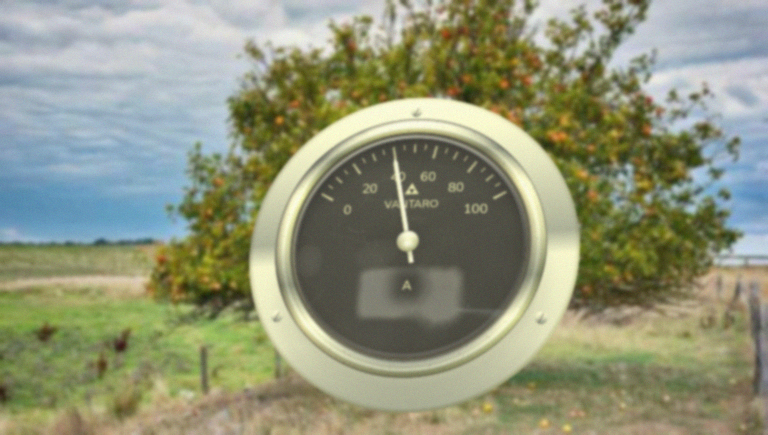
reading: A 40
